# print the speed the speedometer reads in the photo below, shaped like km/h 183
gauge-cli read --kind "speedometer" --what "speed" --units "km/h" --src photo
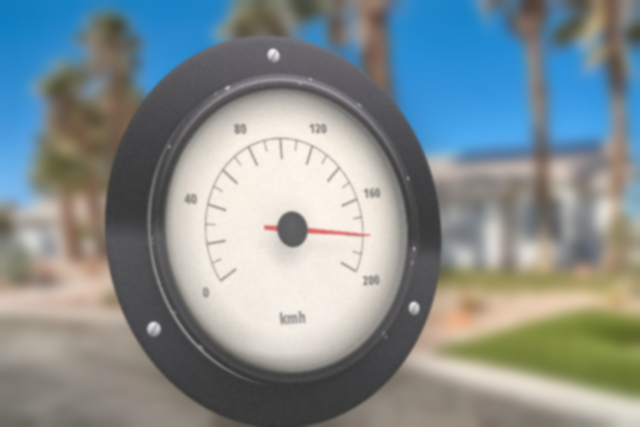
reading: km/h 180
